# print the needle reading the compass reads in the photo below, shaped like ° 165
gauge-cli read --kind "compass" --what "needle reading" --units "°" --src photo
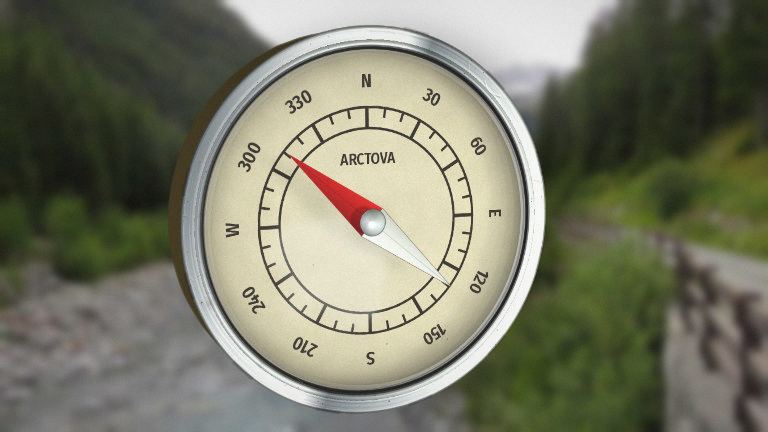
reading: ° 310
